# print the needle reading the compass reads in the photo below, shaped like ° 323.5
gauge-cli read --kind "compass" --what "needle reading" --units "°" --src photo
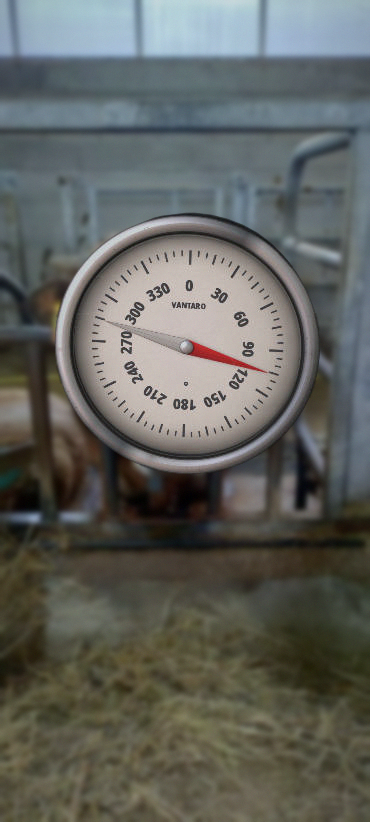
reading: ° 105
